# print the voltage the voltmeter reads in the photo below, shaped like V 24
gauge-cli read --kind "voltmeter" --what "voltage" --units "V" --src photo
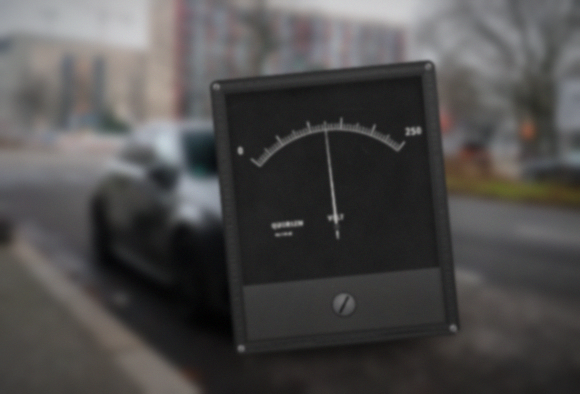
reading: V 125
